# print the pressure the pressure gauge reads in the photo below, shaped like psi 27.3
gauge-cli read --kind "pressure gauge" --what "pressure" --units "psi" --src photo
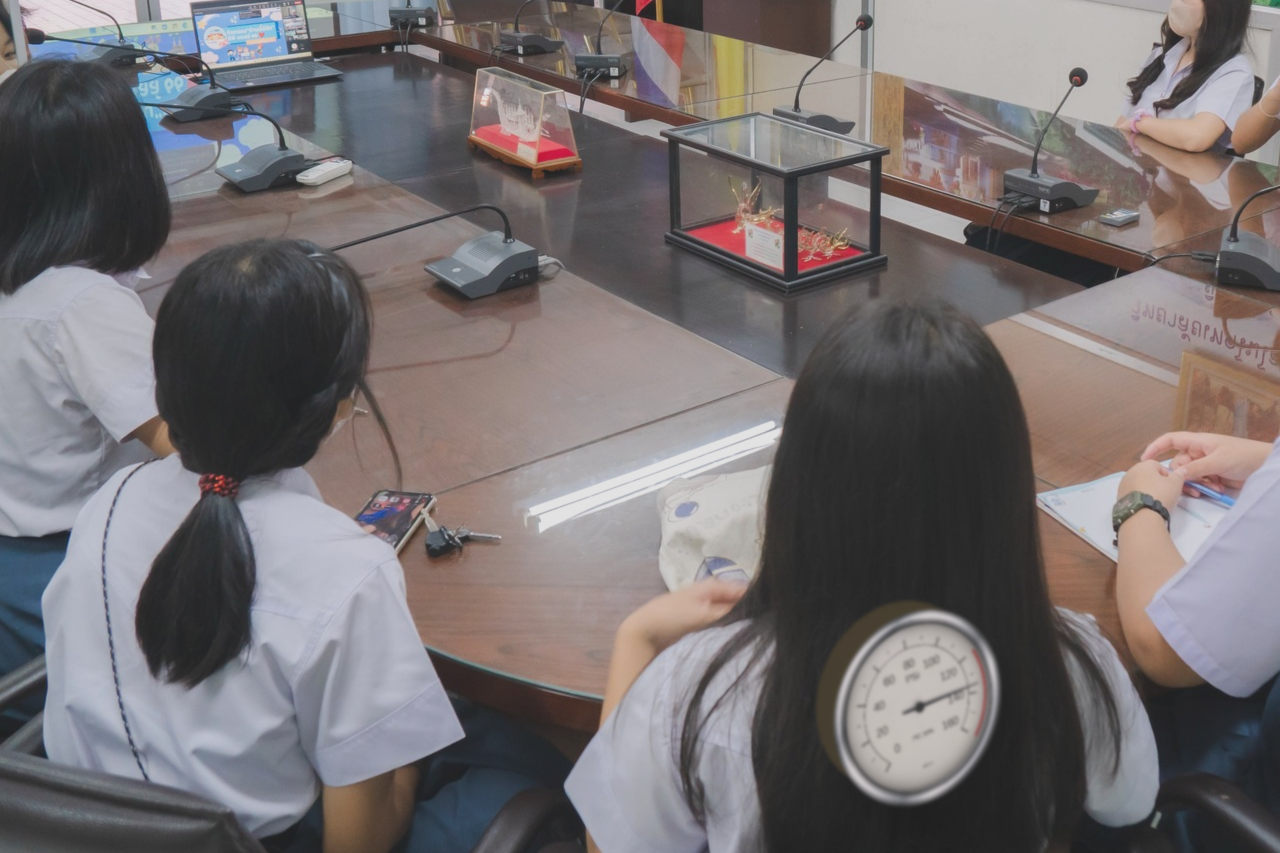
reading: psi 135
